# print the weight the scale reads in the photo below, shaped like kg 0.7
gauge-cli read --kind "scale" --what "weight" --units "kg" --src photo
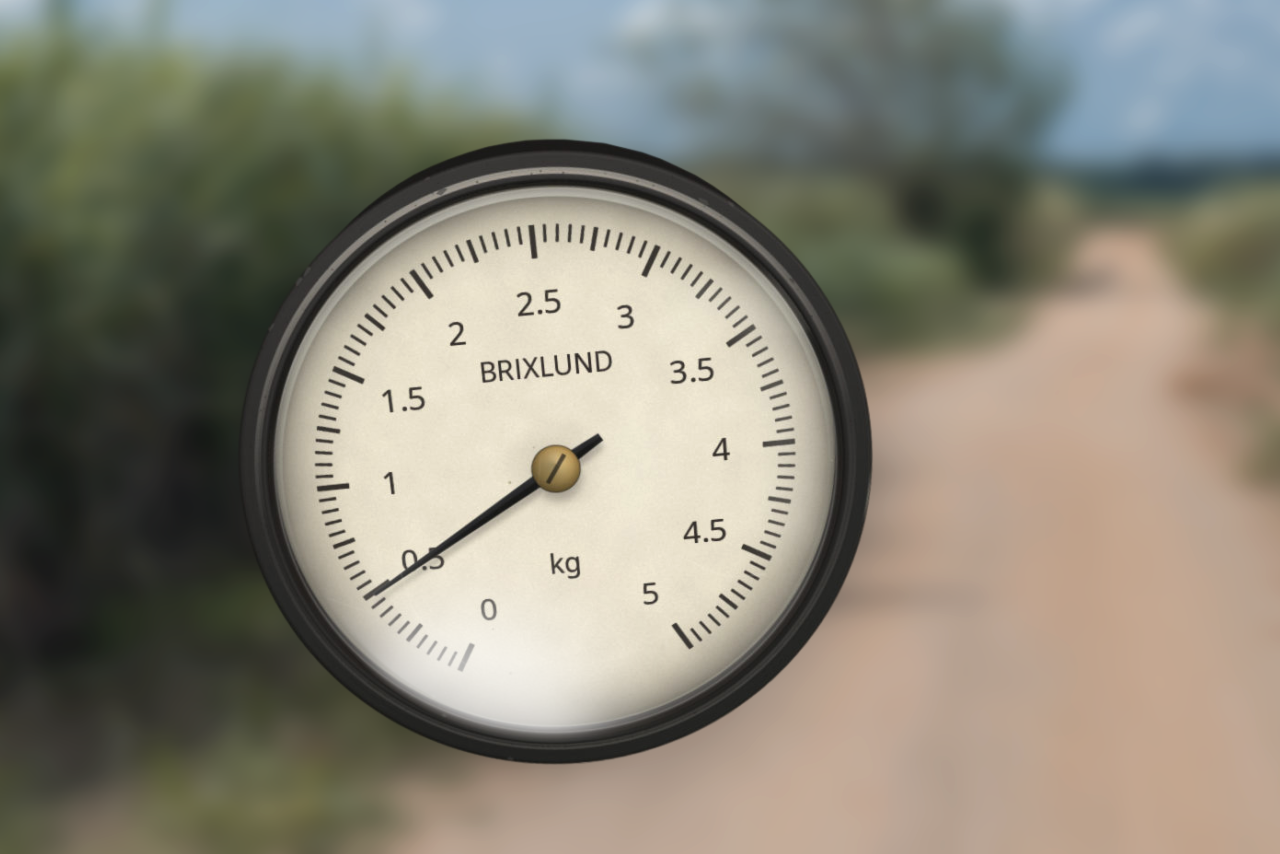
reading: kg 0.5
